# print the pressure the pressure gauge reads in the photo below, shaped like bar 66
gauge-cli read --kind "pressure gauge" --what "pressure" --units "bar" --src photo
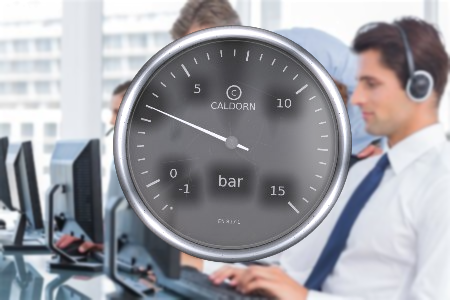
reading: bar 3
